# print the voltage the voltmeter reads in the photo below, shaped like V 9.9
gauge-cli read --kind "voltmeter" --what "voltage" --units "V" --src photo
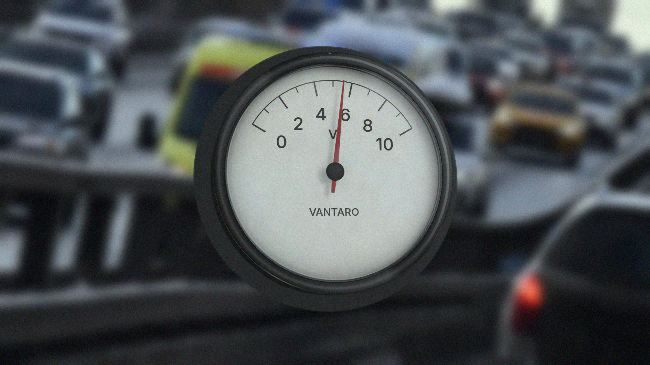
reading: V 5.5
